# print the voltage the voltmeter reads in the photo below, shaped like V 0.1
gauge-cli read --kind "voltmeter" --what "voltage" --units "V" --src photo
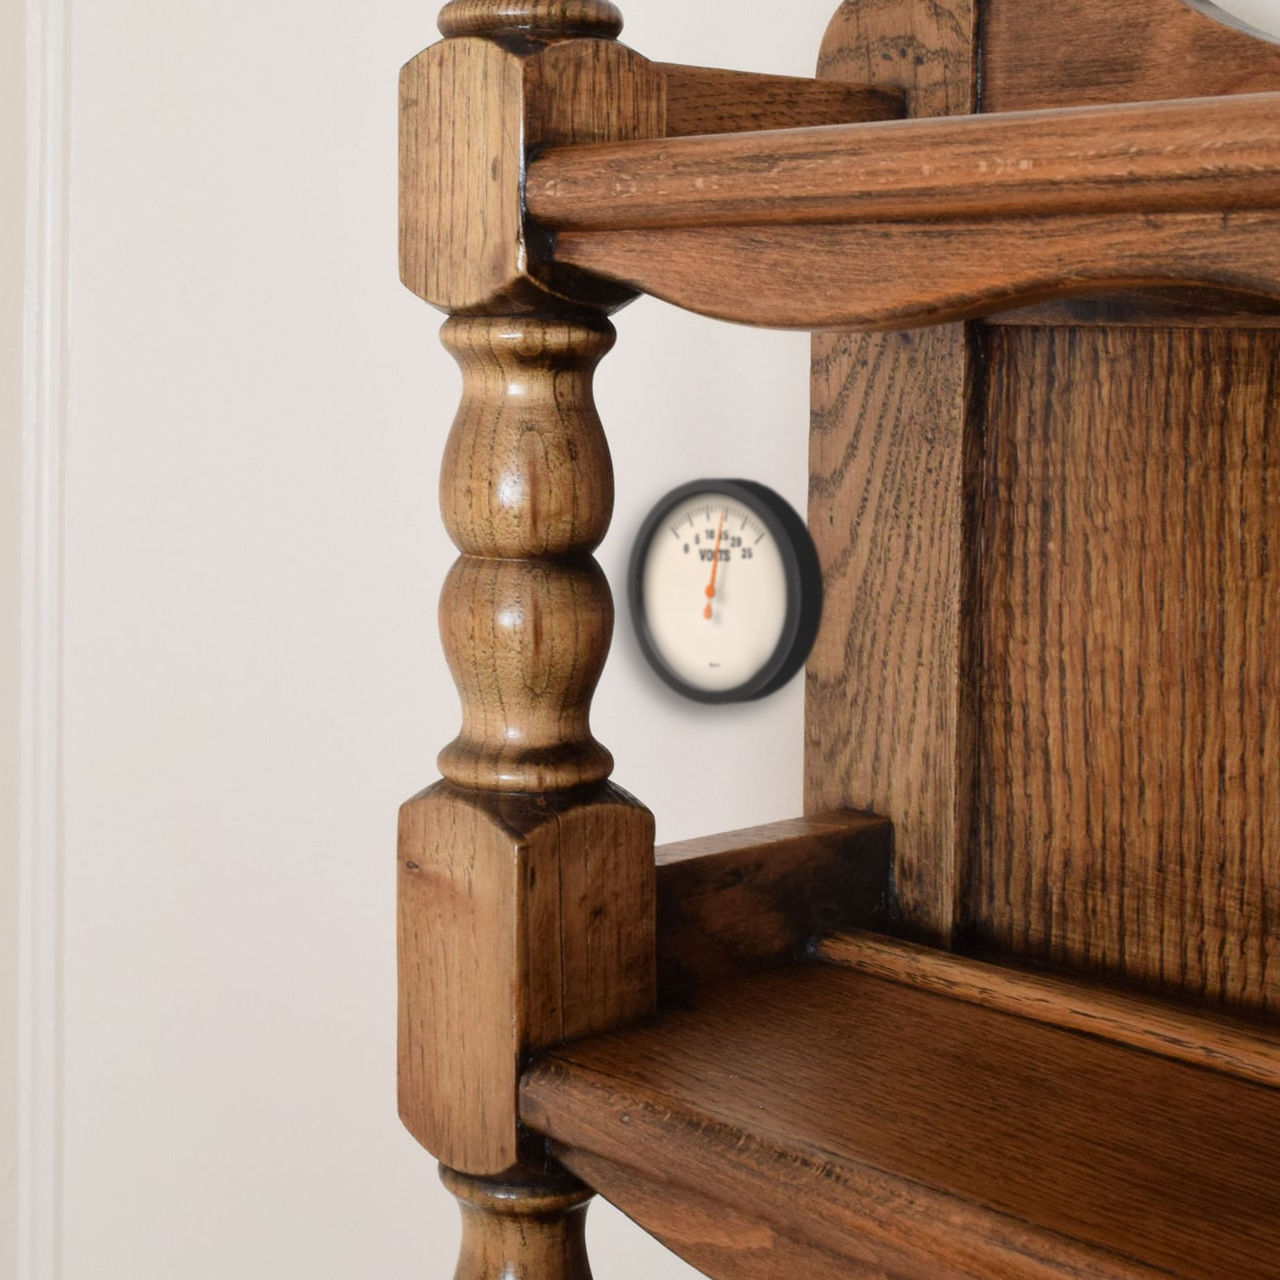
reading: V 15
